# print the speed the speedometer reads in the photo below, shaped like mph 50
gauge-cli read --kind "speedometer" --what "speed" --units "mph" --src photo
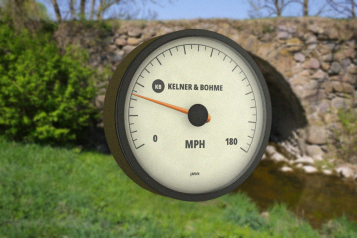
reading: mph 32.5
